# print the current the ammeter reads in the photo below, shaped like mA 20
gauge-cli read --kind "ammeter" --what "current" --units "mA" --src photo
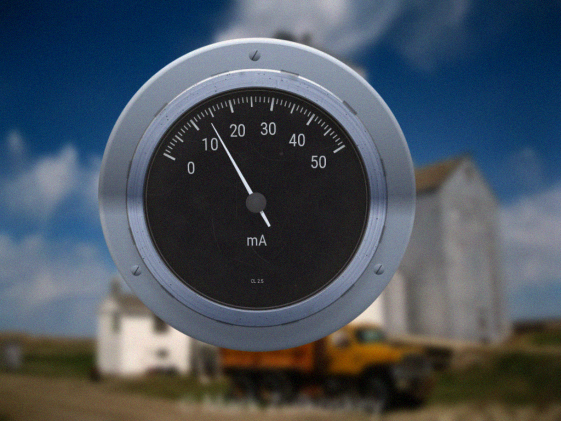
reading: mA 14
